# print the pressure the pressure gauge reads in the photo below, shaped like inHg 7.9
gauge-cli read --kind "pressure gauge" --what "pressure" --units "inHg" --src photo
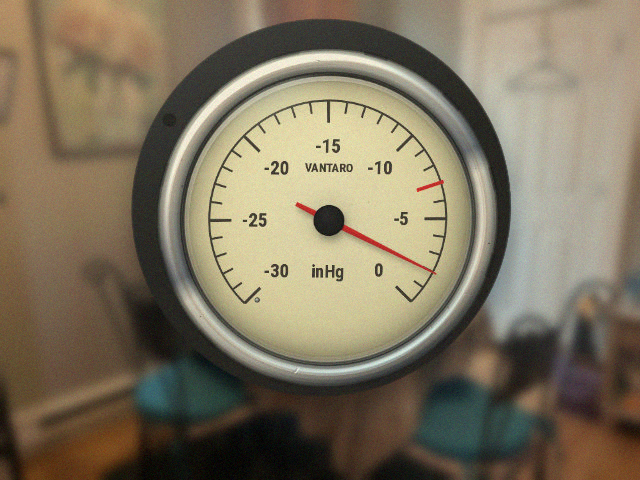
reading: inHg -2
